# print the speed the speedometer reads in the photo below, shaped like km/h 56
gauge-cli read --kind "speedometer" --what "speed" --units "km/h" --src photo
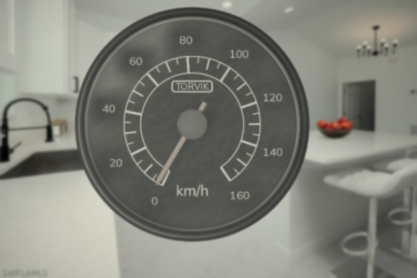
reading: km/h 2.5
